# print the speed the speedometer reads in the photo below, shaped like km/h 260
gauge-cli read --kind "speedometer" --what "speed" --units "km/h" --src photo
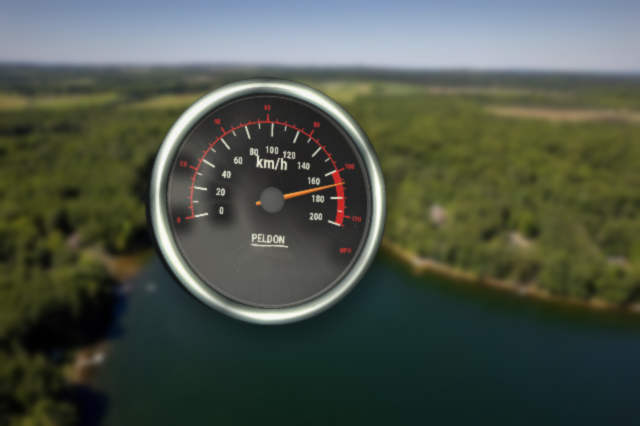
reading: km/h 170
